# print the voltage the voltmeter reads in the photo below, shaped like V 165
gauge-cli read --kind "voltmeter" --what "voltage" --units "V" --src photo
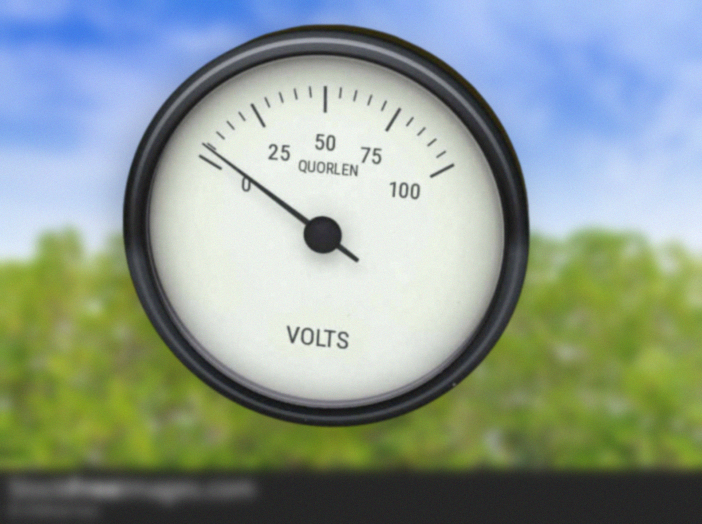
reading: V 5
